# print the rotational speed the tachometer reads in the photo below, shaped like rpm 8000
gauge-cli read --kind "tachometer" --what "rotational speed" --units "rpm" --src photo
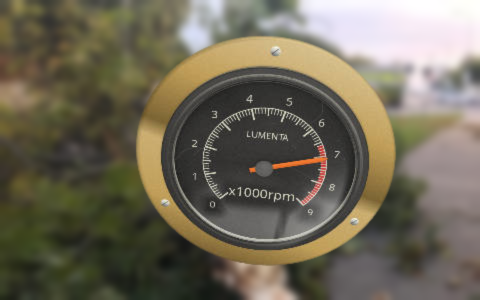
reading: rpm 7000
